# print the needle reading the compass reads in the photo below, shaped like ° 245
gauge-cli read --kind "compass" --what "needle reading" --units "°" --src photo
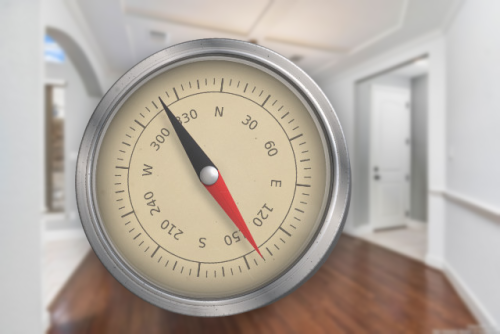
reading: ° 140
